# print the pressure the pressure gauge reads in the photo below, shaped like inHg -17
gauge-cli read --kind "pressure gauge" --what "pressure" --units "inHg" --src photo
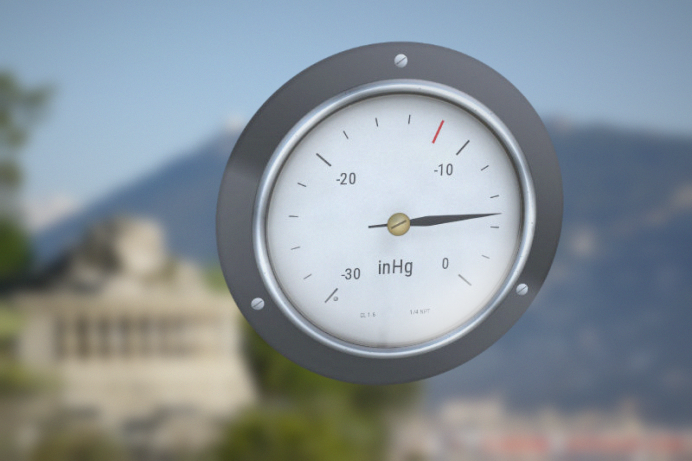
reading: inHg -5
